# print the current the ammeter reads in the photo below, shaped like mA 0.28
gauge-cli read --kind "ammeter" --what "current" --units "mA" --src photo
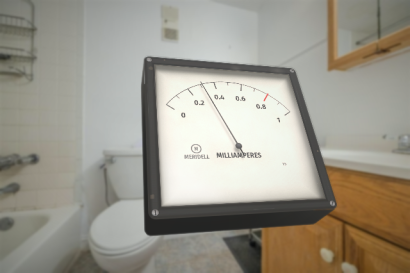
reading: mA 0.3
